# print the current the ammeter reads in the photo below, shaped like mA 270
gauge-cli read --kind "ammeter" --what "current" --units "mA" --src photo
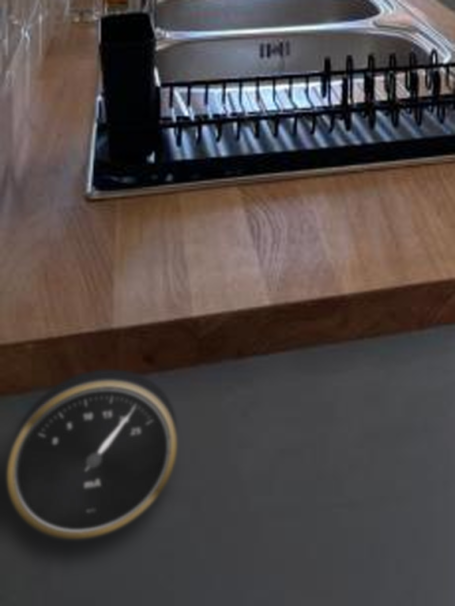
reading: mA 20
